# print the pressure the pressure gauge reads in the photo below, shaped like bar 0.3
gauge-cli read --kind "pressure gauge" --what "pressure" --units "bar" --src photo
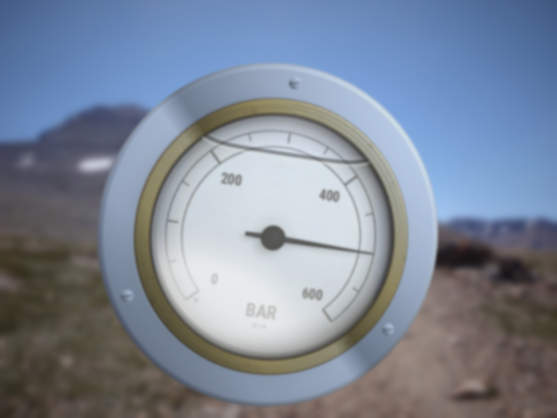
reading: bar 500
